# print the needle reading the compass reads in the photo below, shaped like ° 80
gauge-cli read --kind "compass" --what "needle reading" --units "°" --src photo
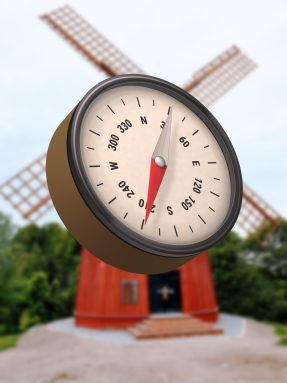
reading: ° 210
